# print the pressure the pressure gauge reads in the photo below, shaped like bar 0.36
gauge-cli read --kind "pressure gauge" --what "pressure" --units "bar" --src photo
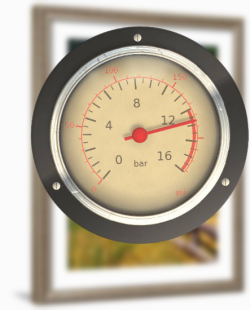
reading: bar 12.75
